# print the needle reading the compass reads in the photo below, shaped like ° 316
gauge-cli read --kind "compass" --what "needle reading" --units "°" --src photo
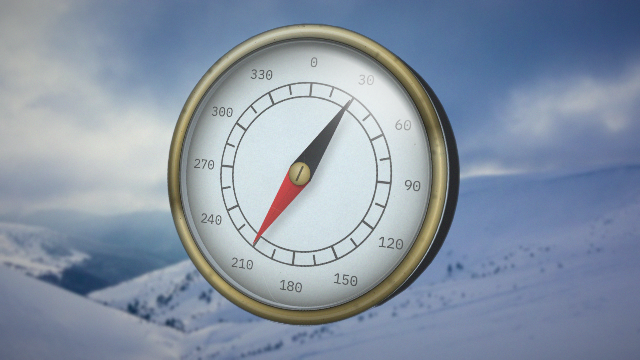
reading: ° 210
